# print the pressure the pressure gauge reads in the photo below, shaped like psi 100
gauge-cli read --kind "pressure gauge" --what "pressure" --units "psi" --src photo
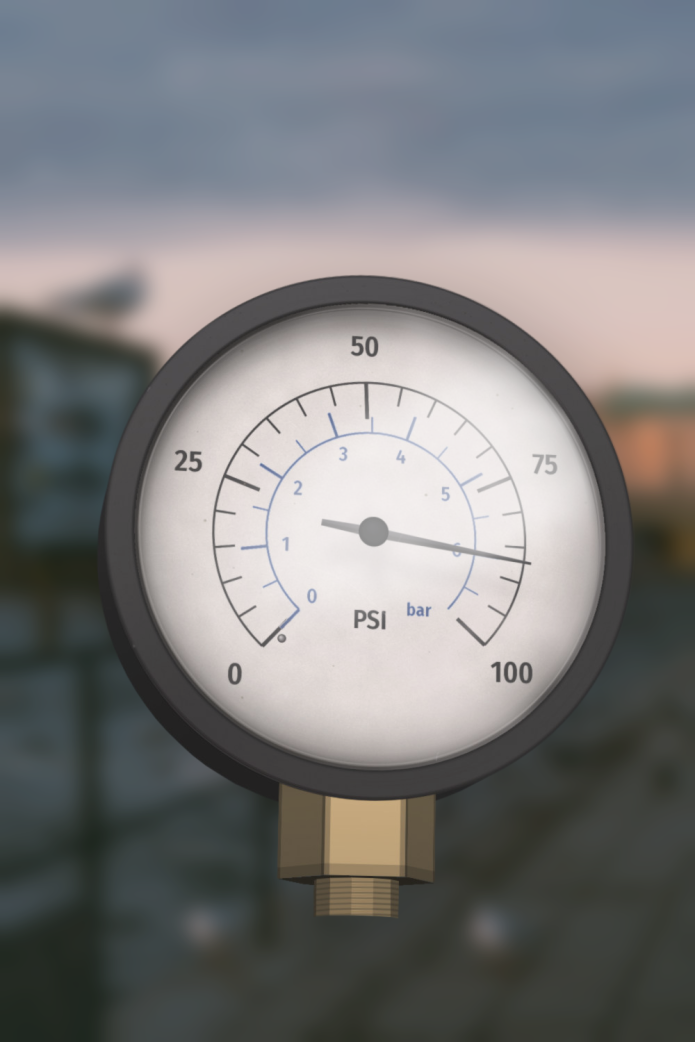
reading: psi 87.5
